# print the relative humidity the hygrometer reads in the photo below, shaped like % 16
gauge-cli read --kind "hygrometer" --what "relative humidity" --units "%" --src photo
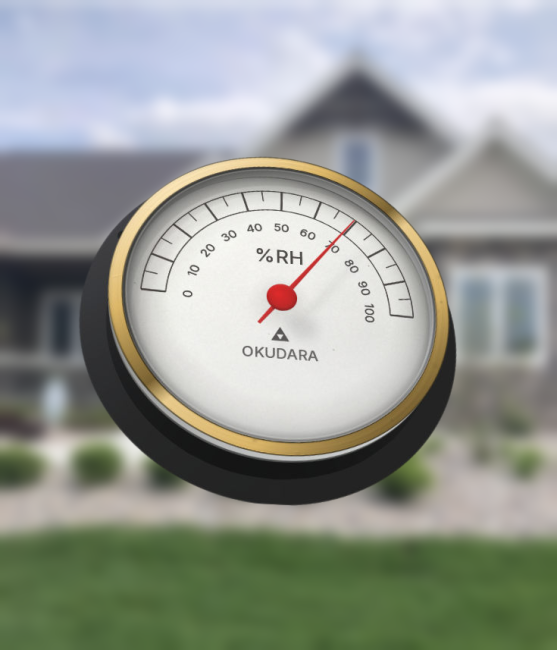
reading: % 70
